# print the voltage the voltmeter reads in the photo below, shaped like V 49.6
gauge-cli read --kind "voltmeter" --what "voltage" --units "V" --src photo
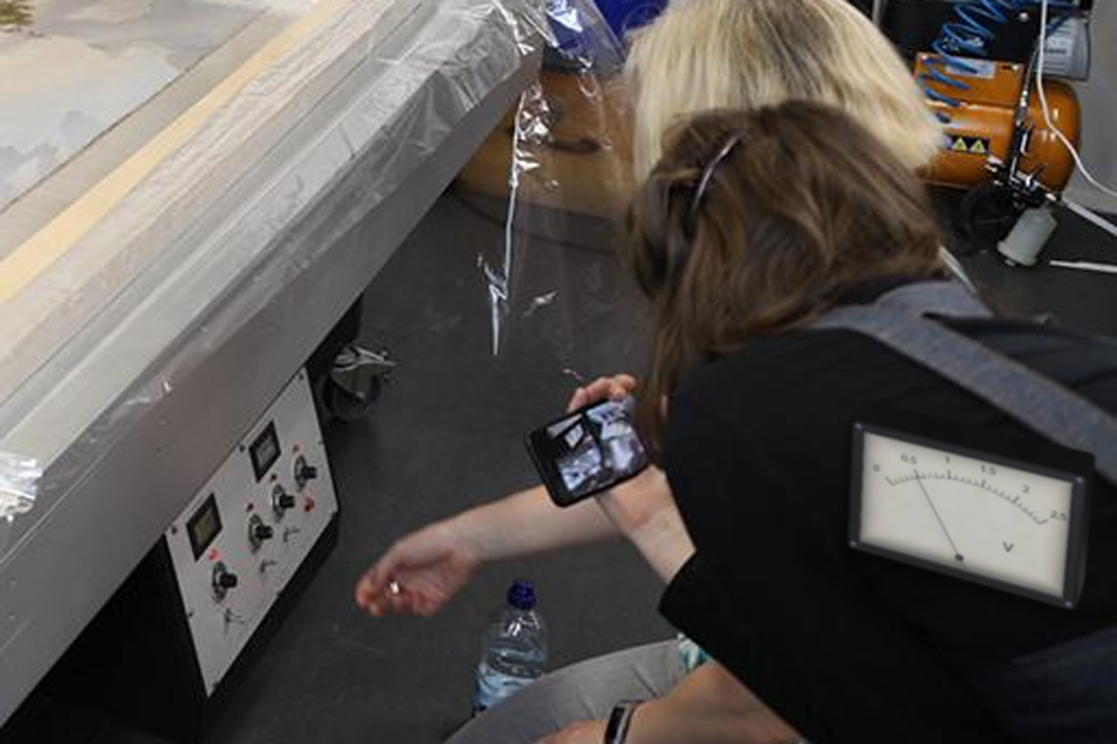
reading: V 0.5
